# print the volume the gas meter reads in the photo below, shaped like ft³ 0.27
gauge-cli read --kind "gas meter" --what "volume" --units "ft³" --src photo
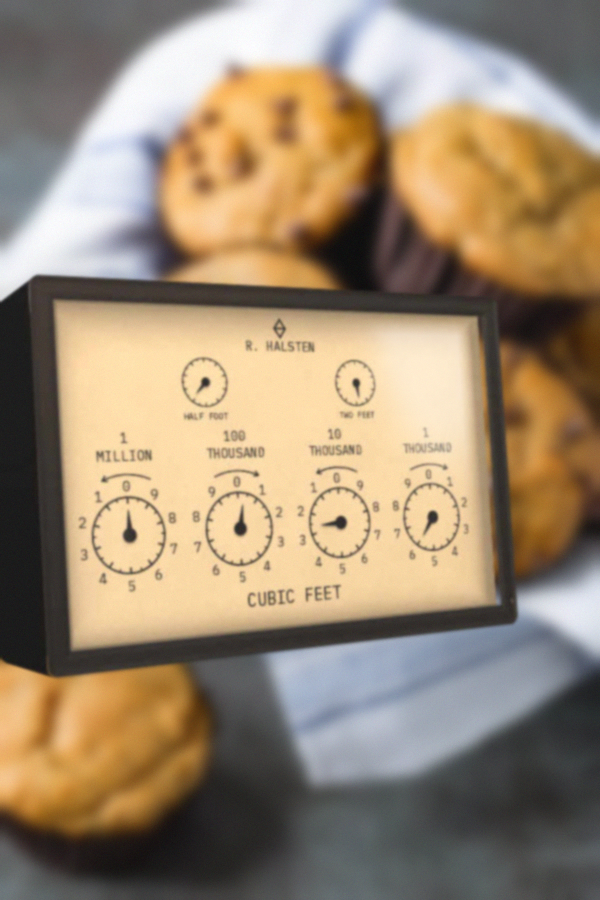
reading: ft³ 2600
